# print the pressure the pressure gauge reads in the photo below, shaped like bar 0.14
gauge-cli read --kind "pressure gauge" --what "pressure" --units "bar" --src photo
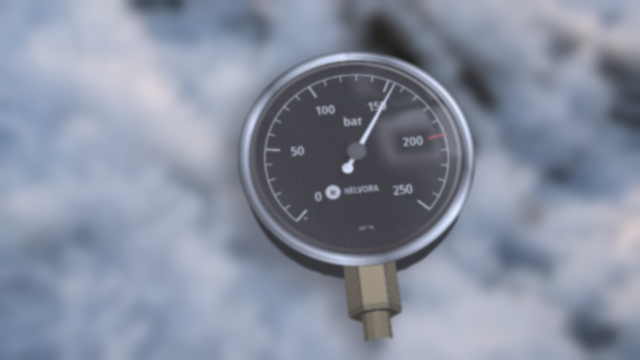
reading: bar 155
